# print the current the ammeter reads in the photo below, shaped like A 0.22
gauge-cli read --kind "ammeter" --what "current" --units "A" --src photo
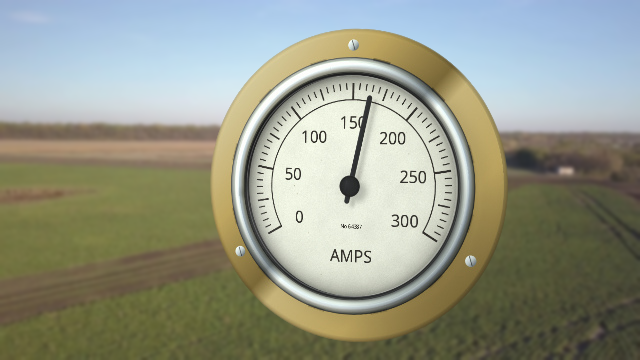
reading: A 165
